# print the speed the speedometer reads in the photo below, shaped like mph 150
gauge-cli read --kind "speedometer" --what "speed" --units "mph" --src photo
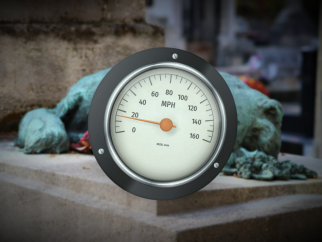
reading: mph 15
